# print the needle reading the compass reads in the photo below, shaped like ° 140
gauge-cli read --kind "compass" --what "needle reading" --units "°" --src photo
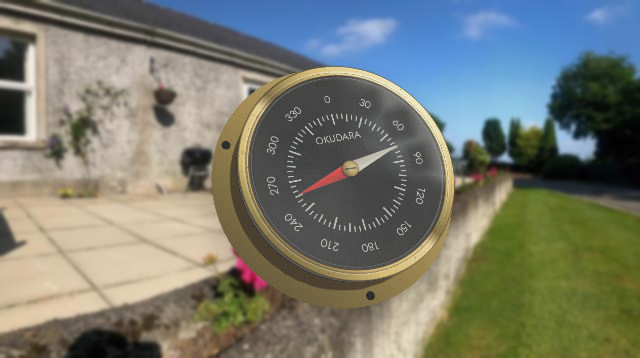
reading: ° 255
